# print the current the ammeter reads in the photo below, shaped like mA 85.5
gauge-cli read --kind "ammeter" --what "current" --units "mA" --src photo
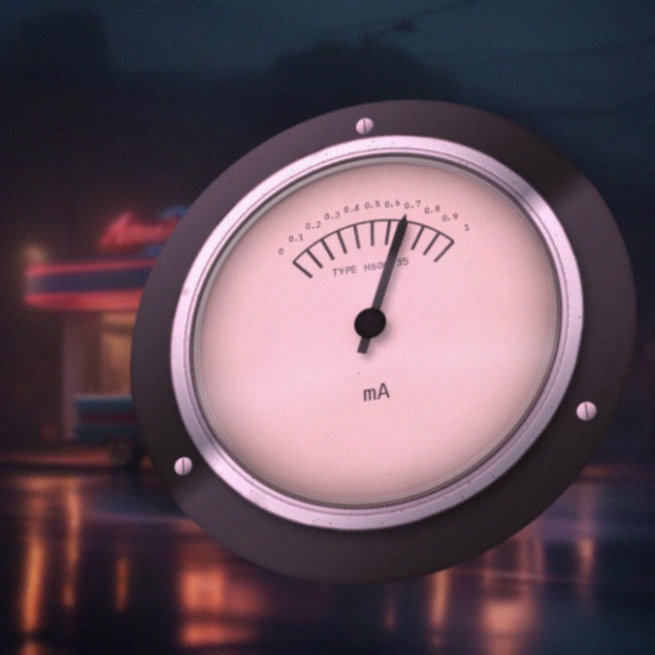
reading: mA 0.7
